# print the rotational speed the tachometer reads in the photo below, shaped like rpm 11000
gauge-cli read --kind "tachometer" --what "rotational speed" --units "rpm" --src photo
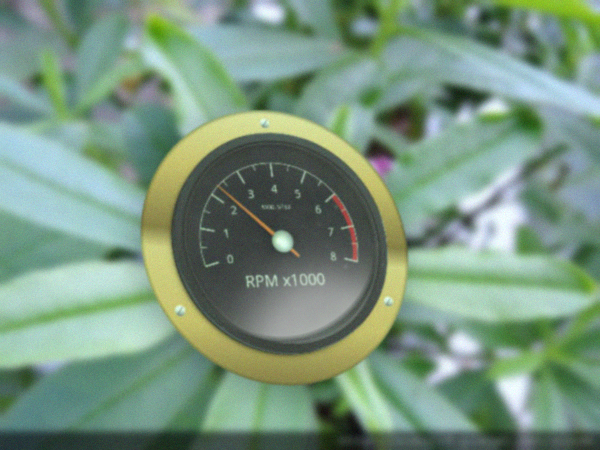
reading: rpm 2250
